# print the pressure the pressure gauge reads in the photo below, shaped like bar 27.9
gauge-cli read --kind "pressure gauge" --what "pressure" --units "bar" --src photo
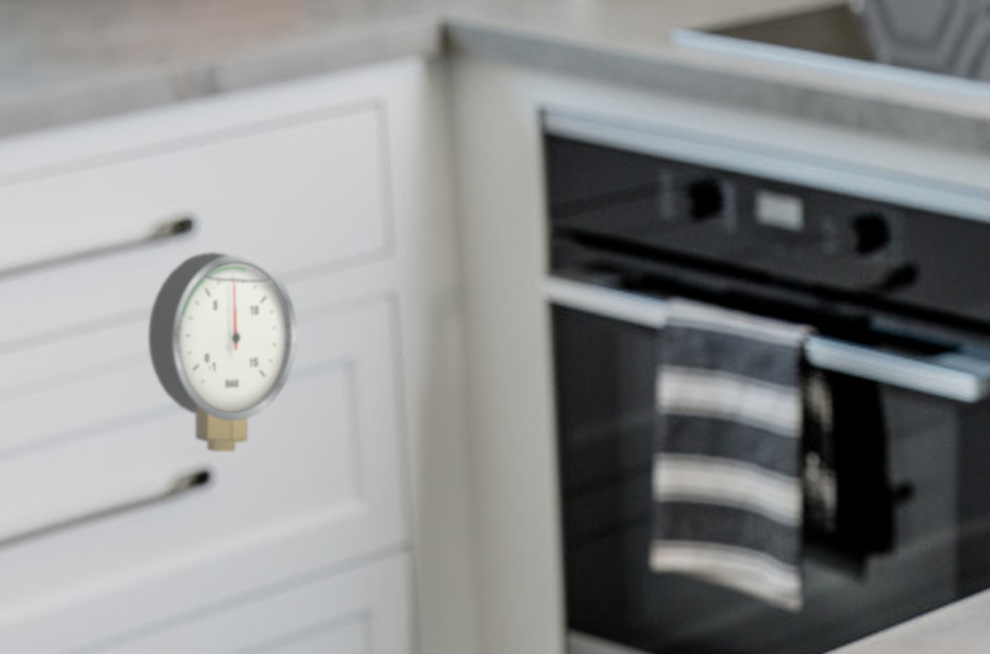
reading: bar 7
